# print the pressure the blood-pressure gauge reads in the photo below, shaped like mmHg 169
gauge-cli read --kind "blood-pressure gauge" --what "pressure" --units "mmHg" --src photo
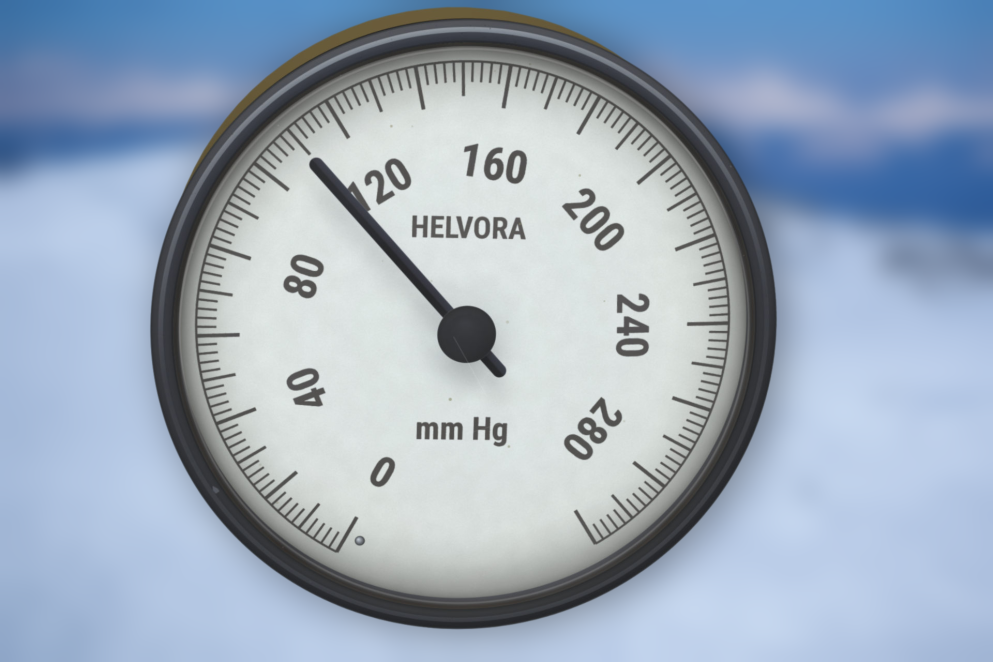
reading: mmHg 110
